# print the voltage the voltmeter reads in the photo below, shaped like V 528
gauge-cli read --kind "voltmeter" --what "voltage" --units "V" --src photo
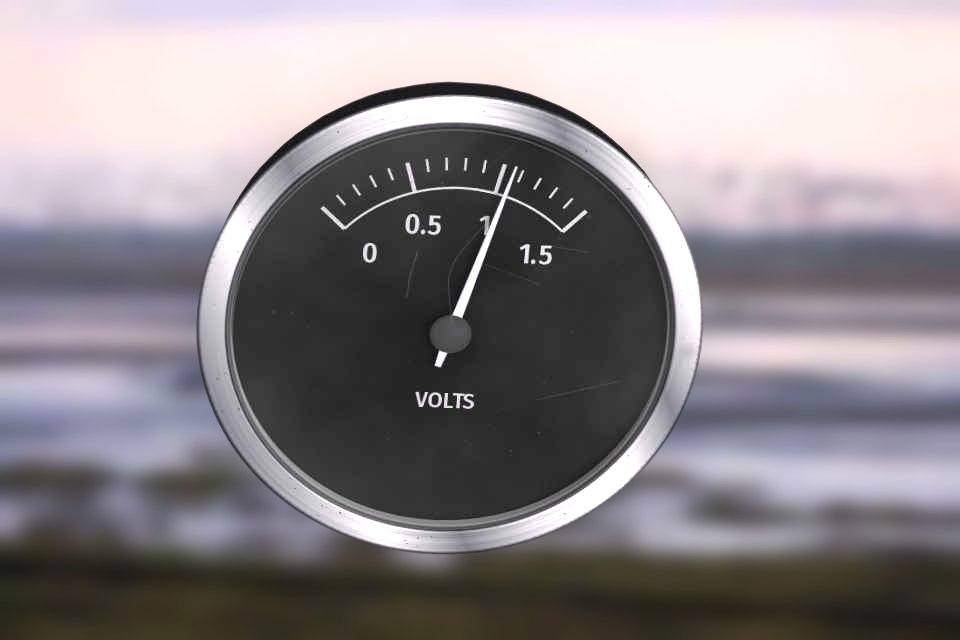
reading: V 1.05
